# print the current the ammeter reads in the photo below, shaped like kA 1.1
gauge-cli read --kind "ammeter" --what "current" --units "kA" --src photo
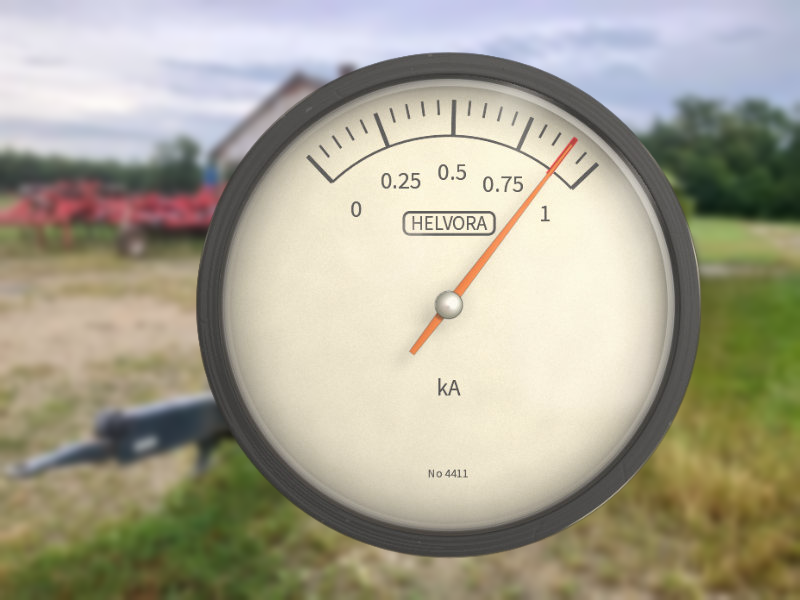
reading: kA 0.9
